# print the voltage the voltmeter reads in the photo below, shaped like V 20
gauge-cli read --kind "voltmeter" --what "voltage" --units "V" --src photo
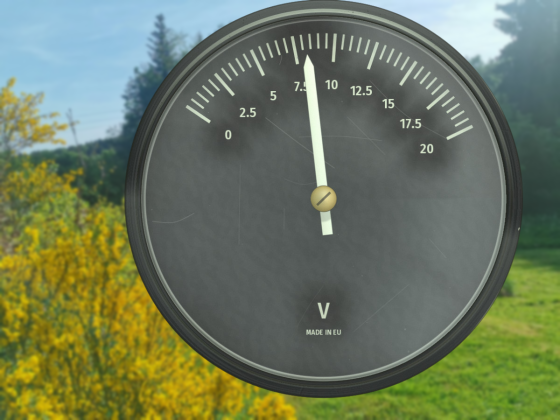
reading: V 8.25
